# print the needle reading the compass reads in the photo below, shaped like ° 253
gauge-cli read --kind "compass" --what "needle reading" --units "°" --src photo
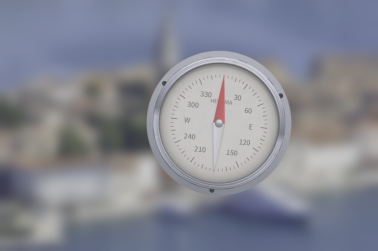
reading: ° 0
